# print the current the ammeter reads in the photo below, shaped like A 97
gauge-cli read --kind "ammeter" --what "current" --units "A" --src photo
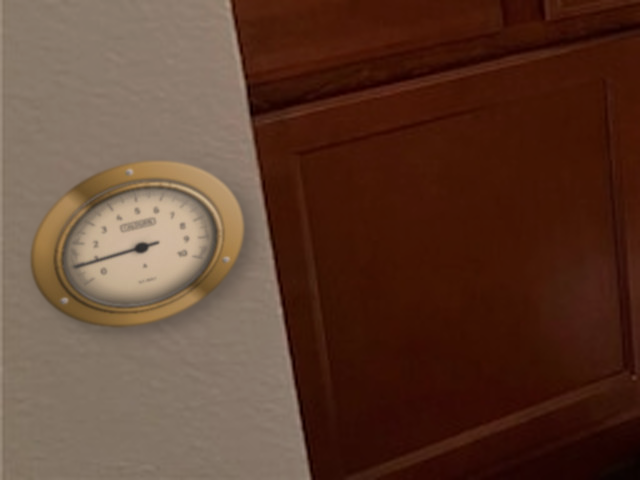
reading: A 1
